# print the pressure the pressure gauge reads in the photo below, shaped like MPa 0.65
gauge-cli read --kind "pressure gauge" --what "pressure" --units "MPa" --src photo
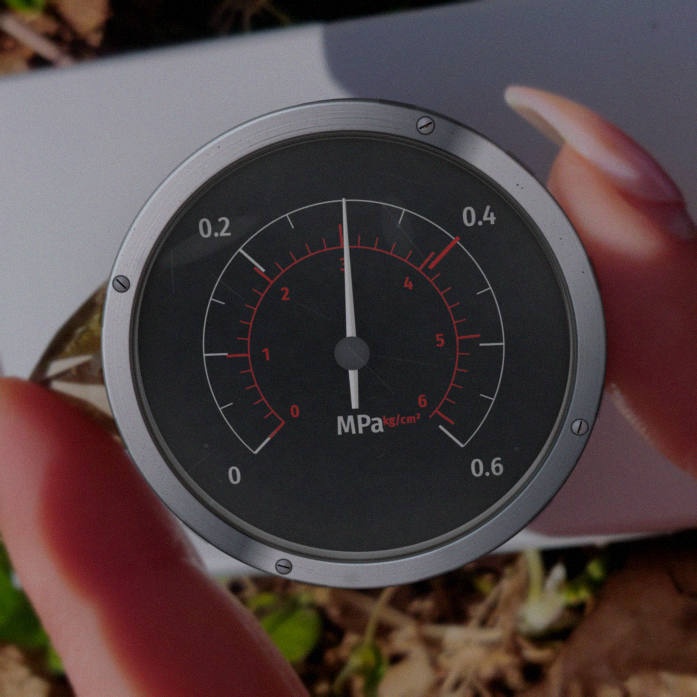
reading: MPa 0.3
